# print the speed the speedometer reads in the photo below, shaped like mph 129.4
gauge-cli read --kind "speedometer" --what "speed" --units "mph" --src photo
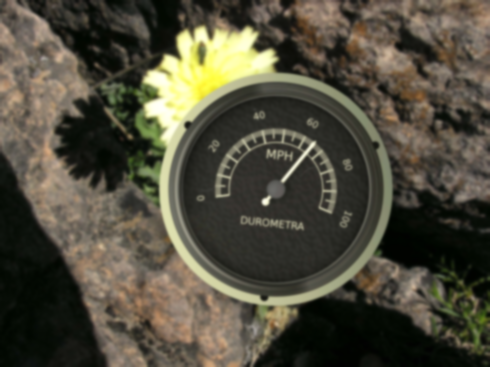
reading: mph 65
